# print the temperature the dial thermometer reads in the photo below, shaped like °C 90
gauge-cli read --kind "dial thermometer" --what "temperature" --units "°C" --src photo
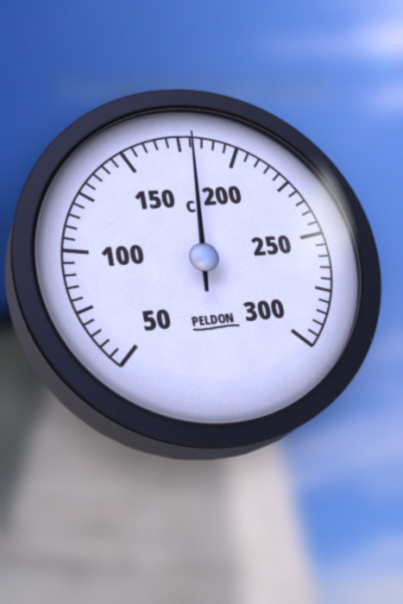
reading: °C 180
